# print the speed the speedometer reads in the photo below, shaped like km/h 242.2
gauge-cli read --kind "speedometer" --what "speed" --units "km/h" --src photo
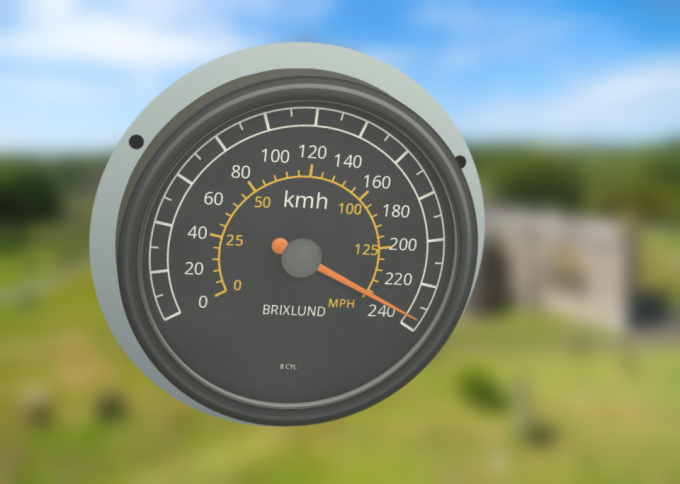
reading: km/h 235
